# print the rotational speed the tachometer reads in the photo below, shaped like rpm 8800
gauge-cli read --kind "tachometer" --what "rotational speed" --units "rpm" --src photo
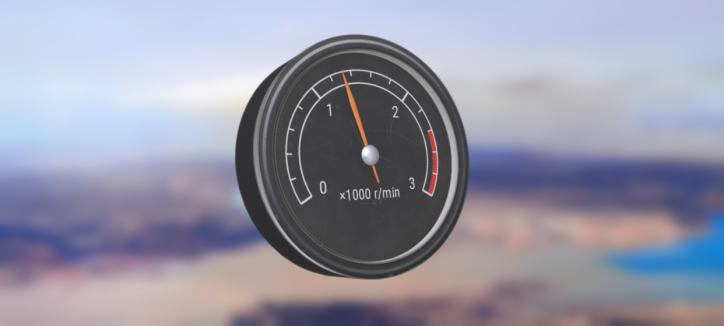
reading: rpm 1300
